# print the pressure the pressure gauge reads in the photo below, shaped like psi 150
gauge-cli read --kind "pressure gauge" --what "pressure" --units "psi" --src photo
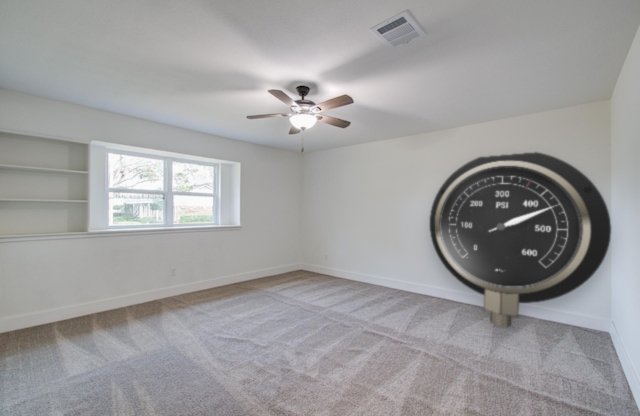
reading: psi 440
